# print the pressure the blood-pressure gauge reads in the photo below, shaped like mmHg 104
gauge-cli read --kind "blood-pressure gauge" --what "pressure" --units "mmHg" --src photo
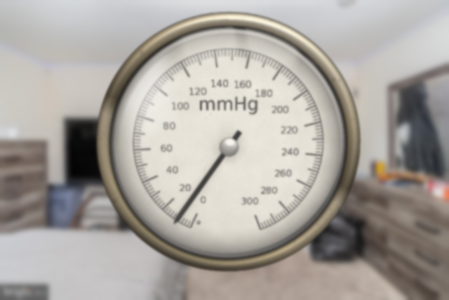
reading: mmHg 10
